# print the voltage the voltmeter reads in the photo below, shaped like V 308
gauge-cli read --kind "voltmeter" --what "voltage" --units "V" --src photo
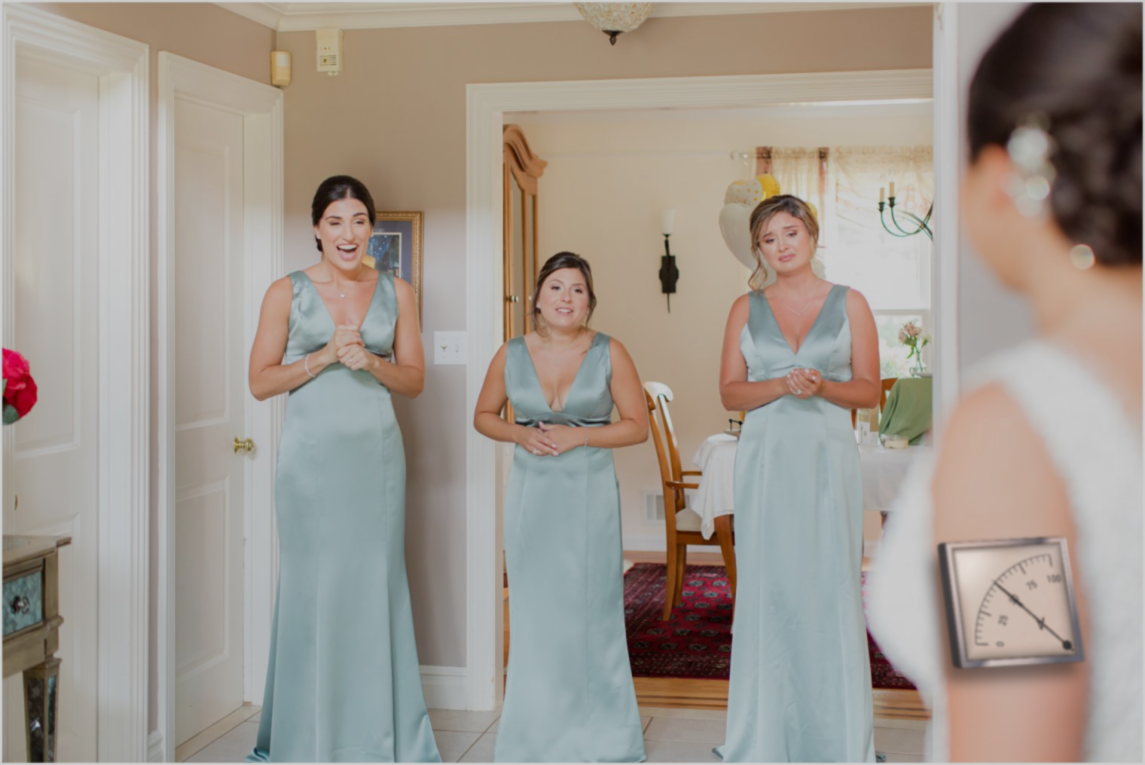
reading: V 50
